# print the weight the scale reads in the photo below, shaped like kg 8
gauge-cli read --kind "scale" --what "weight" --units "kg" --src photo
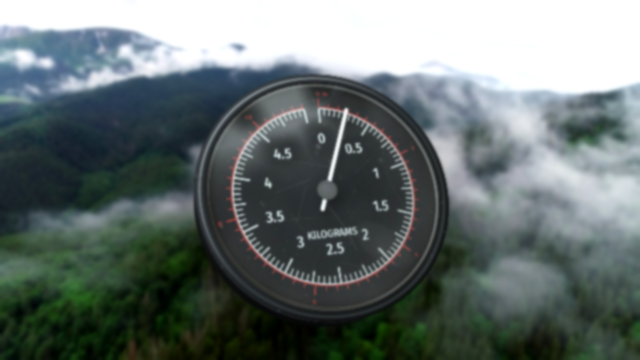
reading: kg 0.25
